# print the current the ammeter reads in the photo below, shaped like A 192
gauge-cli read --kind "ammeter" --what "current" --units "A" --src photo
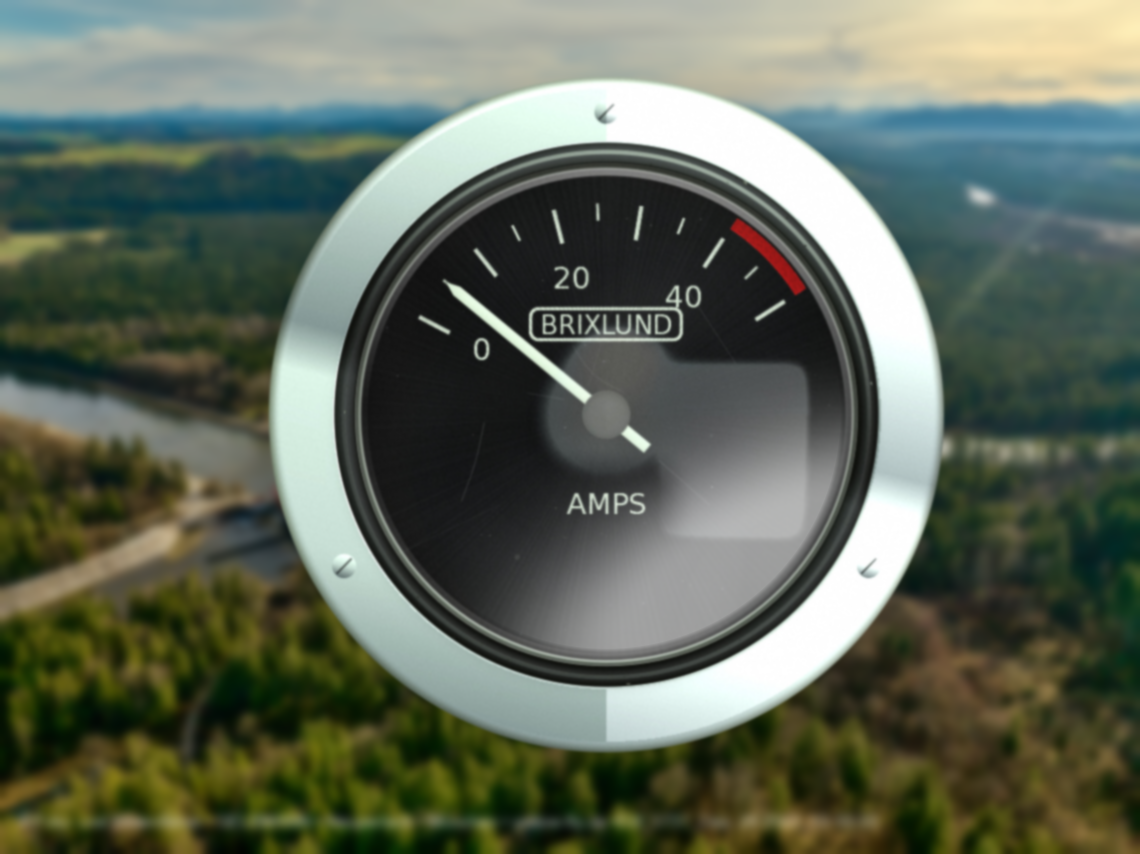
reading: A 5
